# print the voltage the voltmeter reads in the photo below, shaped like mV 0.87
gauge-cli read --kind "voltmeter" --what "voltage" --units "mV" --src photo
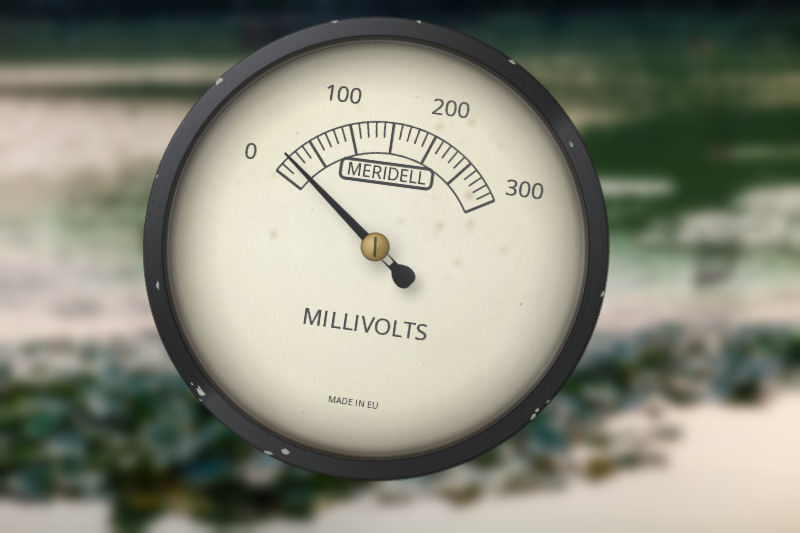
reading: mV 20
